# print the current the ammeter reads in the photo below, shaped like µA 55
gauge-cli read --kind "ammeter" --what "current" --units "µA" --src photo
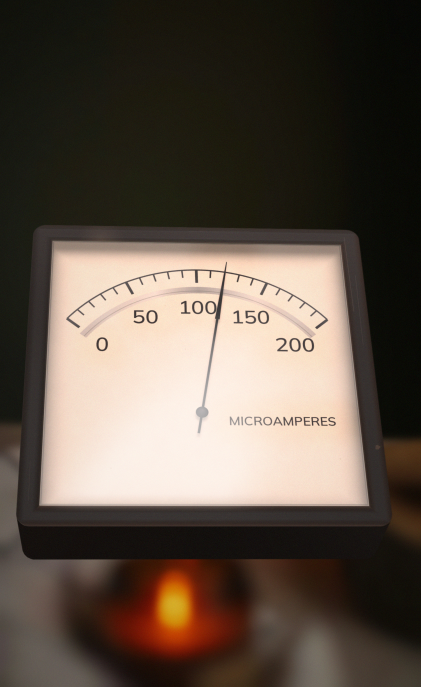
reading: µA 120
